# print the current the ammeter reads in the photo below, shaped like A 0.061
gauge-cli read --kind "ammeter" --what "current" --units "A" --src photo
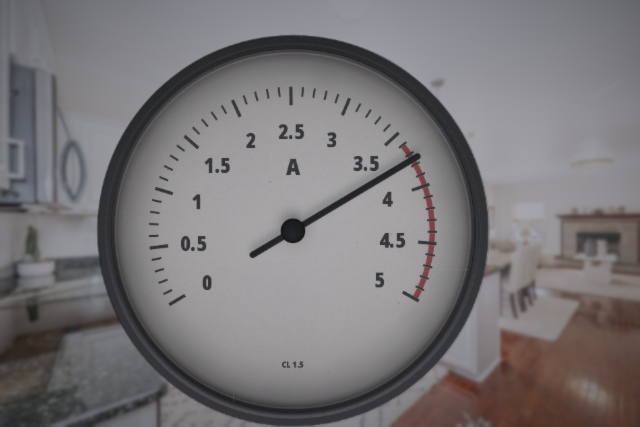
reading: A 3.75
